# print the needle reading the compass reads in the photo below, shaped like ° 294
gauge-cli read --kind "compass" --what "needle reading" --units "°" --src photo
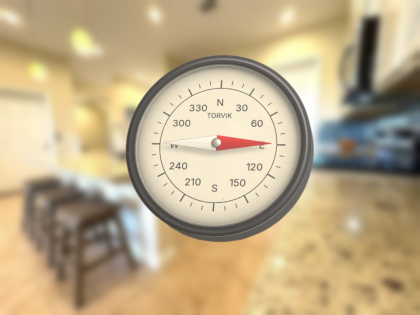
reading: ° 90
